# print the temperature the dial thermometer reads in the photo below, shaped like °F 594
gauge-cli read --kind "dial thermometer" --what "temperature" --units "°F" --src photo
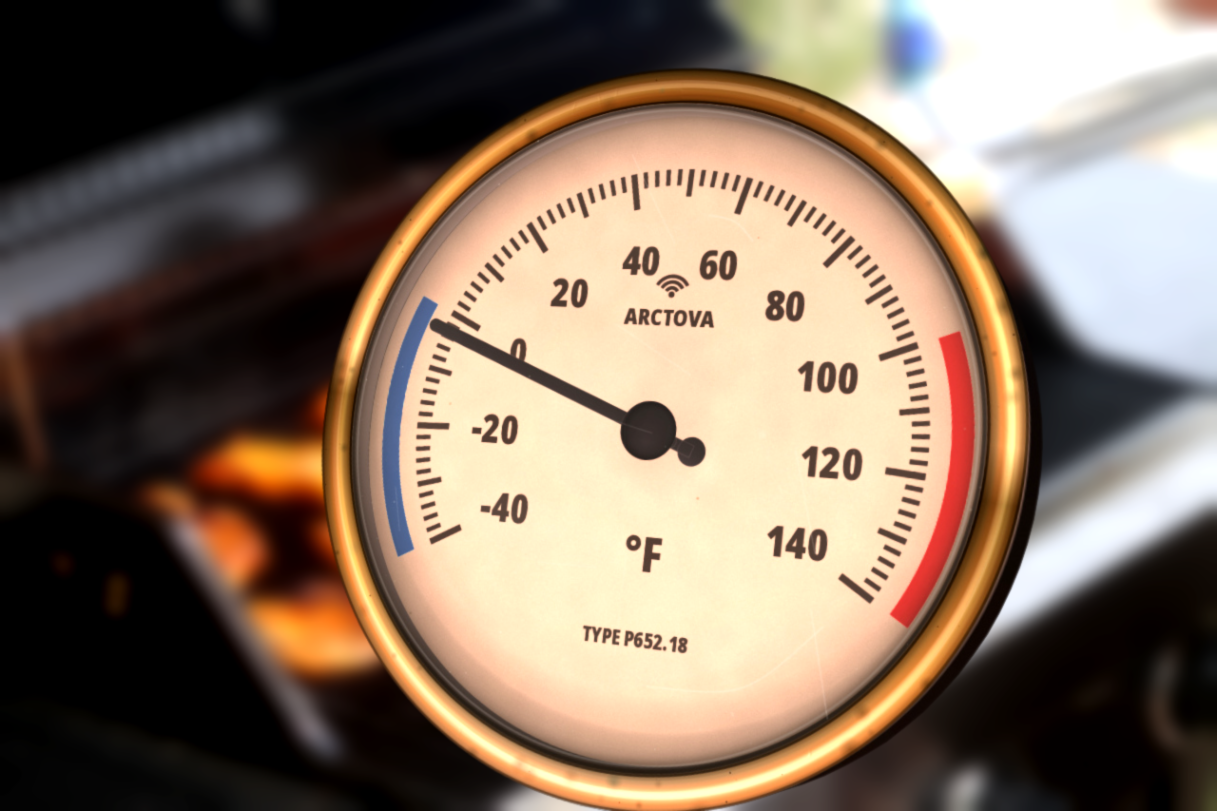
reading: °F -3
